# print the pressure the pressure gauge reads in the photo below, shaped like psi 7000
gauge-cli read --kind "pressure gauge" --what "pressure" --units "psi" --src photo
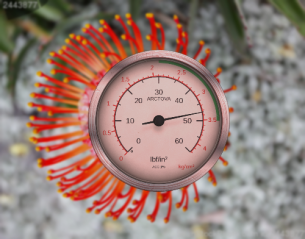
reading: psi 47.5
